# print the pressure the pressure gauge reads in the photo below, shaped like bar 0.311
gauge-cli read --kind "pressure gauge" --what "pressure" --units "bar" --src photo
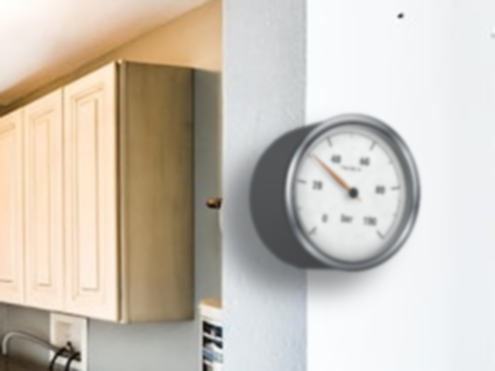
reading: bar 30
